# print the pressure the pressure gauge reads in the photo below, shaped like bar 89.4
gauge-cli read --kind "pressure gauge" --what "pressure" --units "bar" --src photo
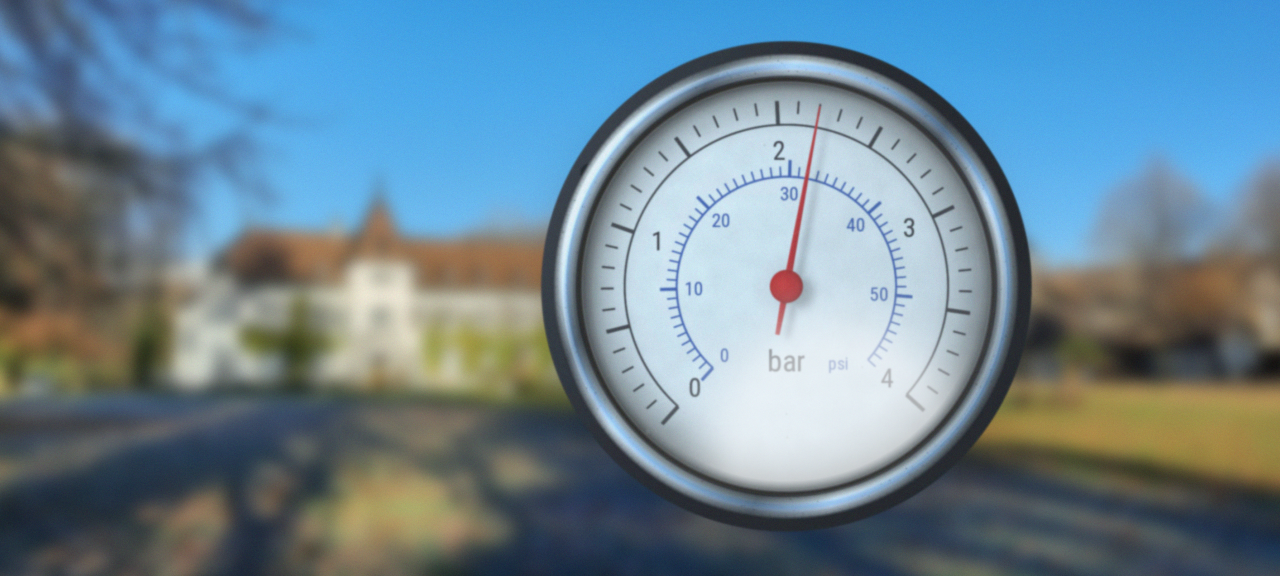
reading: bar 2.2
